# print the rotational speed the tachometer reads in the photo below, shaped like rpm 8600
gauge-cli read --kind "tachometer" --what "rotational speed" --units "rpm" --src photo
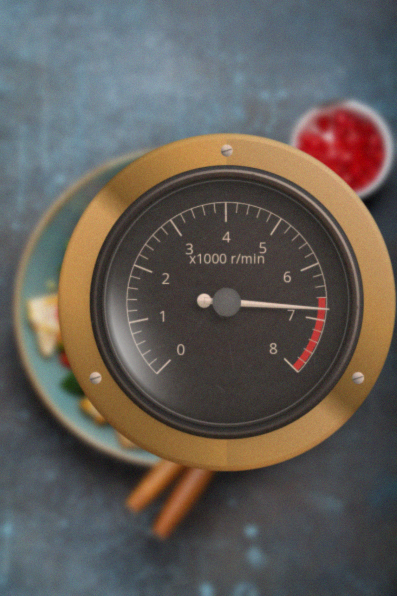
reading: rpm 6800
